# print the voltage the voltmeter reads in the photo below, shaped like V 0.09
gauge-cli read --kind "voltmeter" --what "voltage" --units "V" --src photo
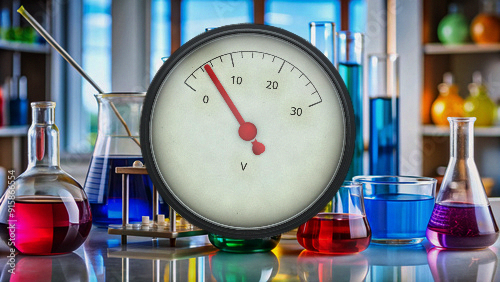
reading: V 5
